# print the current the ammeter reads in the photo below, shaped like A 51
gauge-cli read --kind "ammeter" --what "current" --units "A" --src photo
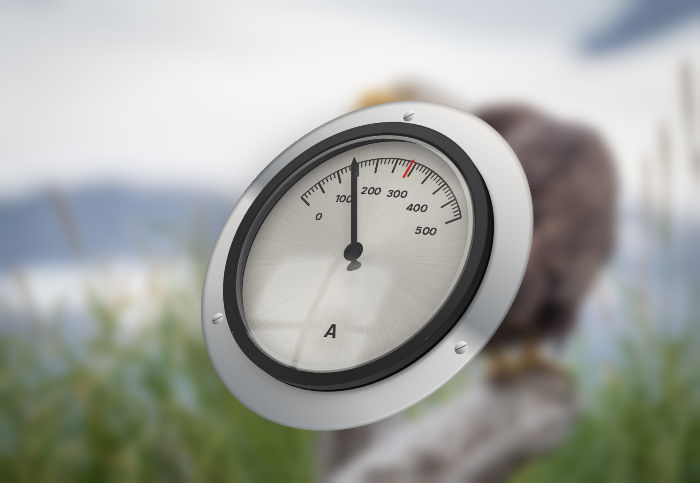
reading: A 150
